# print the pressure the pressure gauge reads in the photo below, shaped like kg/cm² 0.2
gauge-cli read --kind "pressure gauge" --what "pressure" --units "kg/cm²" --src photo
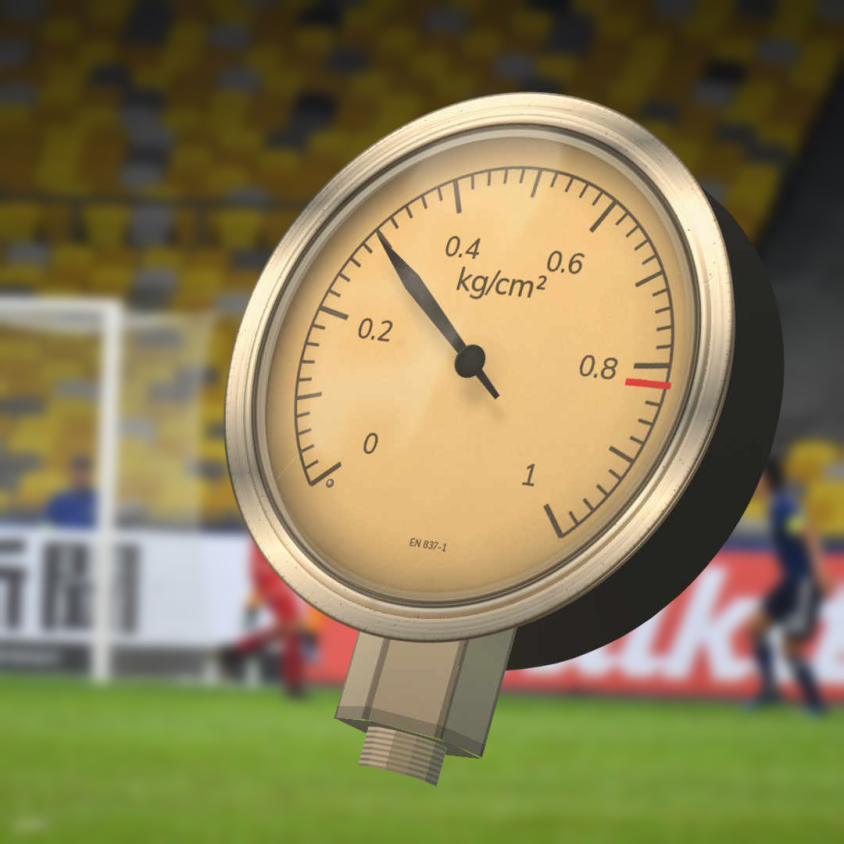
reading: kg/cm² 0.3
